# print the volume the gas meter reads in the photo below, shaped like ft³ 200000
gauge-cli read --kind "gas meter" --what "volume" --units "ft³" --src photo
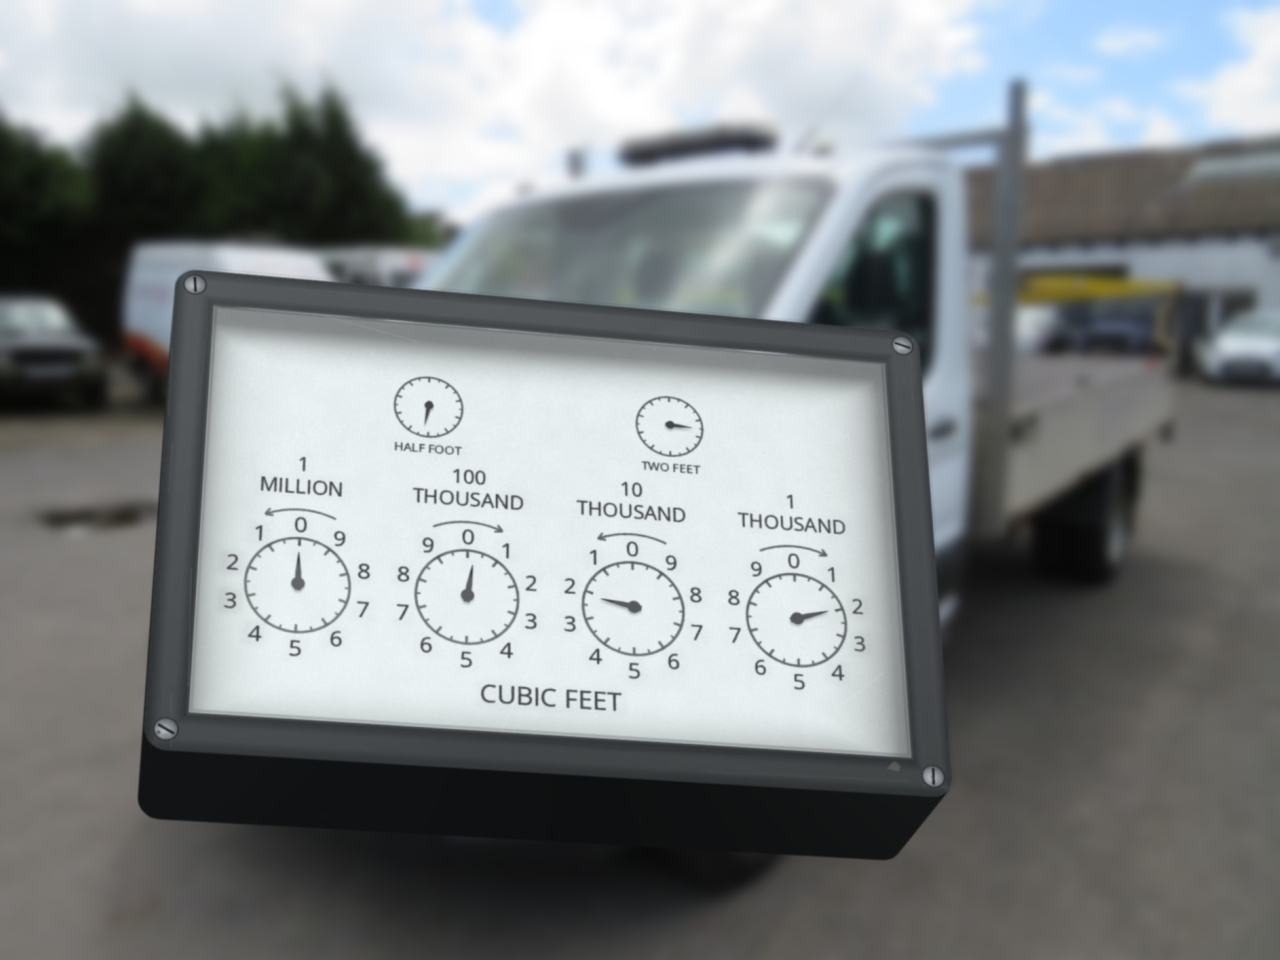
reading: ft³ 2200
